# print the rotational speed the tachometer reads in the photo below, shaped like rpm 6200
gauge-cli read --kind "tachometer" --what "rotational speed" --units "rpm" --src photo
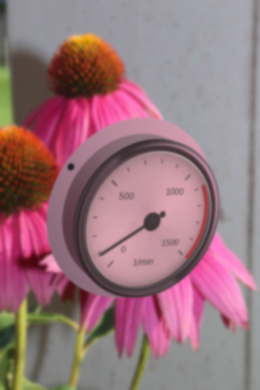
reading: rpm 100
